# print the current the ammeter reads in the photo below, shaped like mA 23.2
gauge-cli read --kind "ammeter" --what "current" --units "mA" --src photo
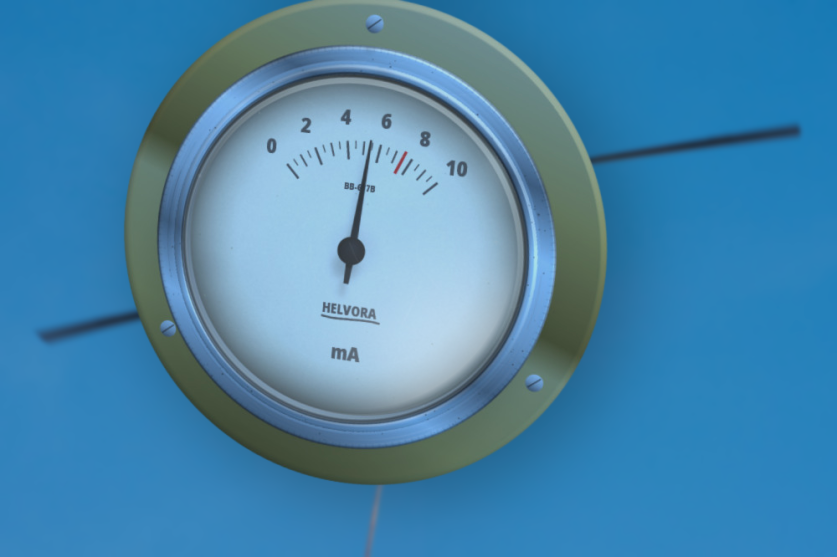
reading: mA 5.5
